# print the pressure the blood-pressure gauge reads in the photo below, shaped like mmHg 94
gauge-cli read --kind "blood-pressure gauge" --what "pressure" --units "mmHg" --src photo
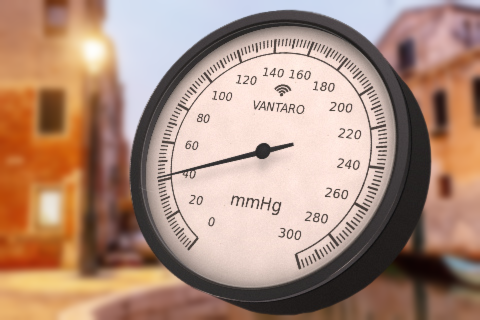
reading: mmHg 40
